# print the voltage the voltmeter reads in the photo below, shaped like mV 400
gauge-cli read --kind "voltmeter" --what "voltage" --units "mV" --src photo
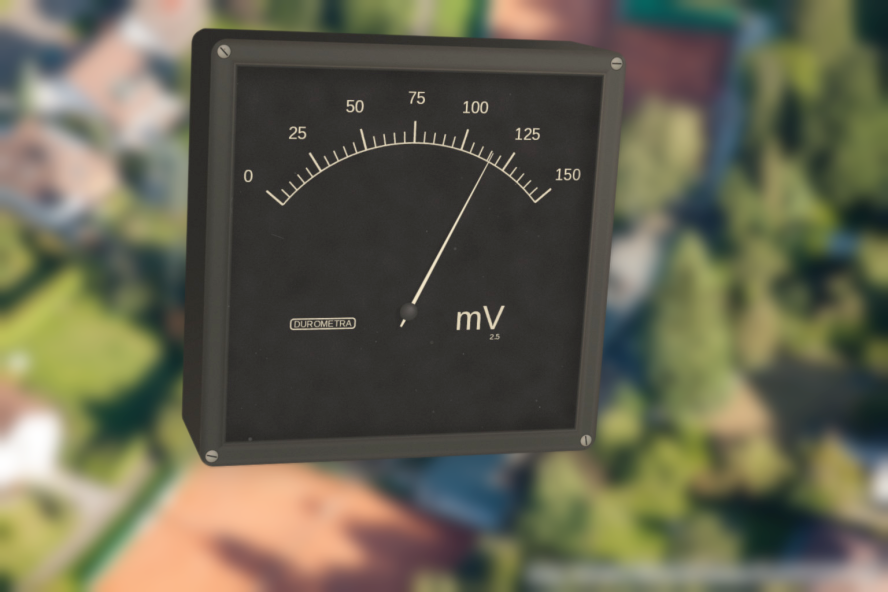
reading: mV 115
